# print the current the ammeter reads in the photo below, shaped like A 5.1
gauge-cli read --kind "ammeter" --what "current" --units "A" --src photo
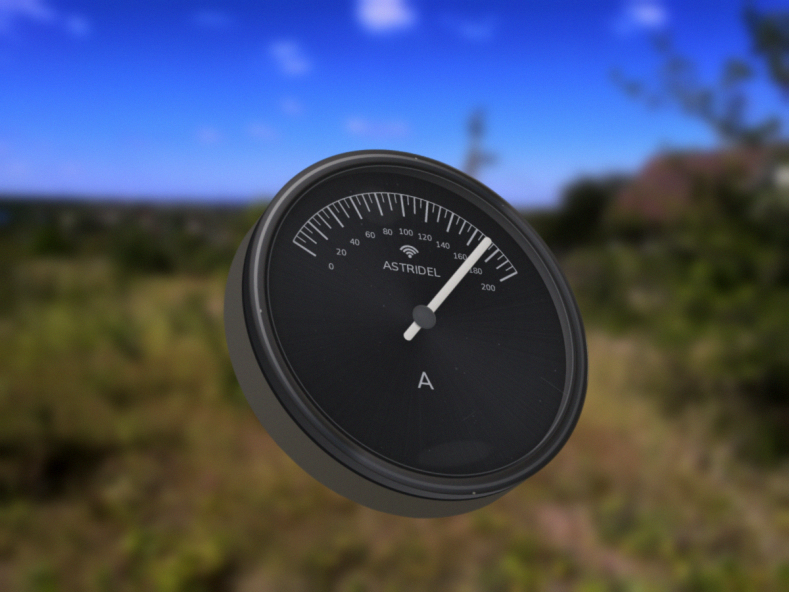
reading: A 170
